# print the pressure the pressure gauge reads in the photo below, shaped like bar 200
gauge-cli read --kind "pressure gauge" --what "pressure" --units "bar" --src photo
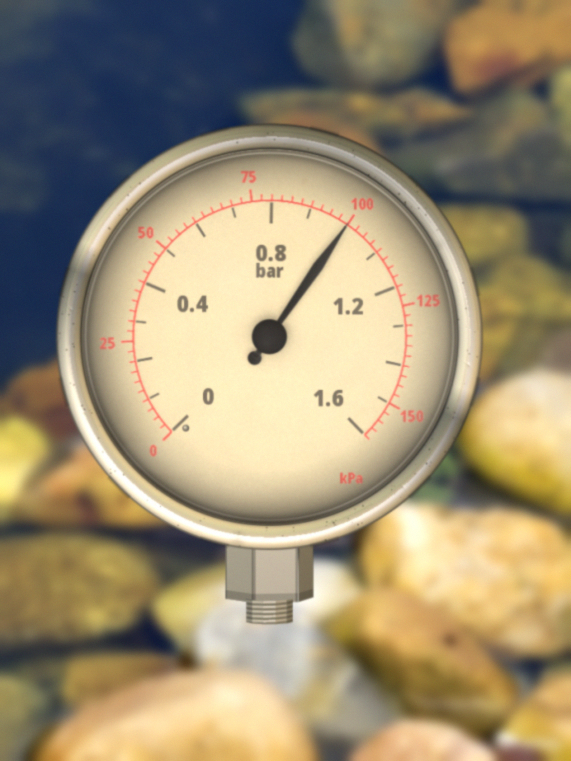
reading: bar 1
